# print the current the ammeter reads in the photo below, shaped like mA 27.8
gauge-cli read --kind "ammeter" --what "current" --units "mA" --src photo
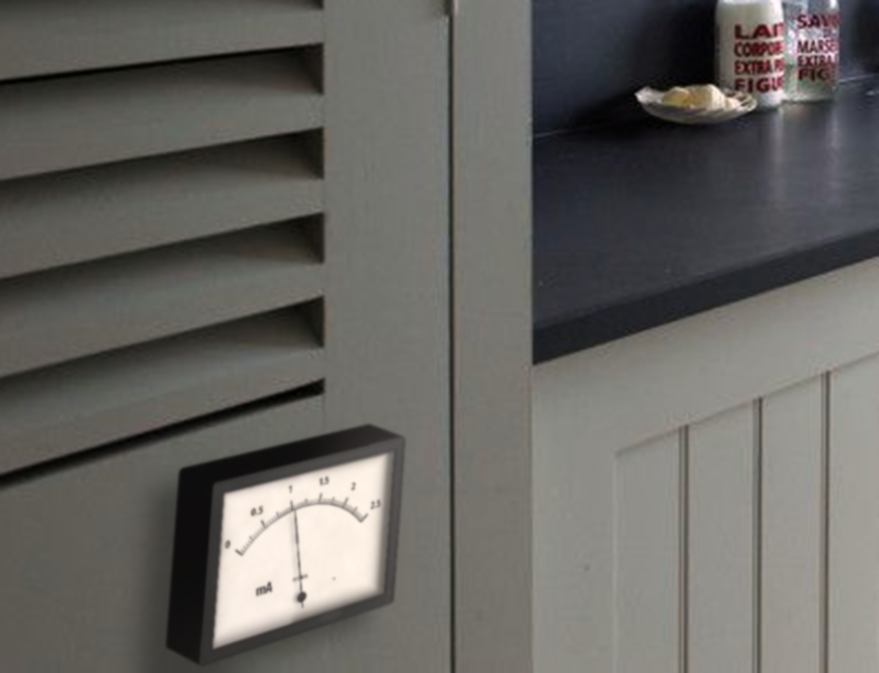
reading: mA 1
